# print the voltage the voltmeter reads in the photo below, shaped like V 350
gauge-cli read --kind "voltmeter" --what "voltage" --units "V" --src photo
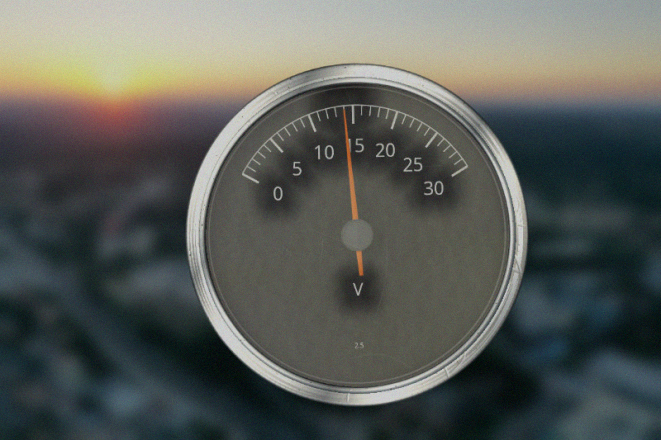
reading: V 14
